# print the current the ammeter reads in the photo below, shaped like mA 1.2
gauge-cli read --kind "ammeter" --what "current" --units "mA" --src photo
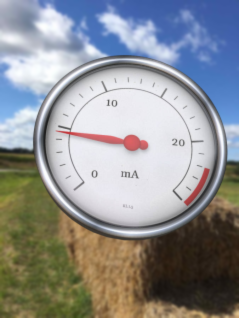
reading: mA 4.5
